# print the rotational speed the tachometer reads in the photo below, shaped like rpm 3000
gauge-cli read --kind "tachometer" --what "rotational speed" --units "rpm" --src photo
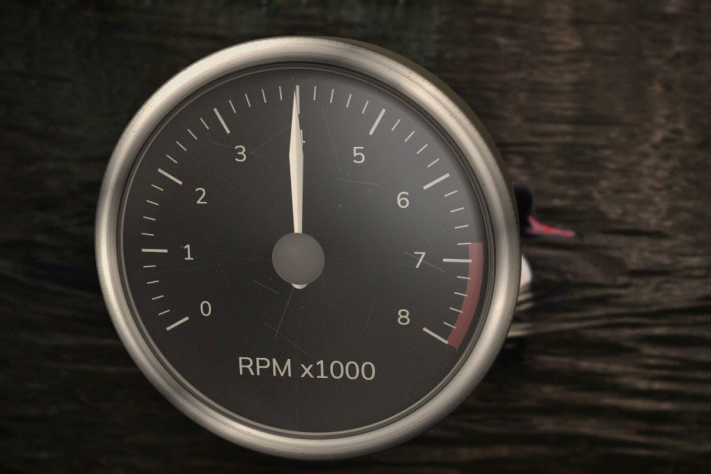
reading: rpm 4000
